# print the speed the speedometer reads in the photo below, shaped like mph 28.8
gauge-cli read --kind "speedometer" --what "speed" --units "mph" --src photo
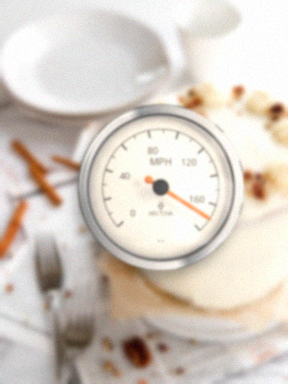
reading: mph 170
